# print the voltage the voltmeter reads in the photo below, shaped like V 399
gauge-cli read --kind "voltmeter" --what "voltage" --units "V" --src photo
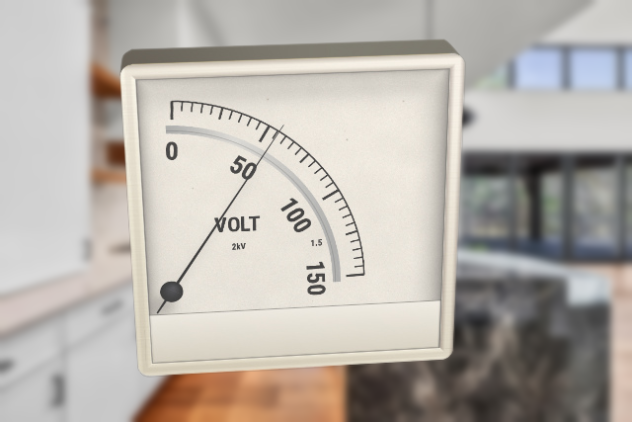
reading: V 55
